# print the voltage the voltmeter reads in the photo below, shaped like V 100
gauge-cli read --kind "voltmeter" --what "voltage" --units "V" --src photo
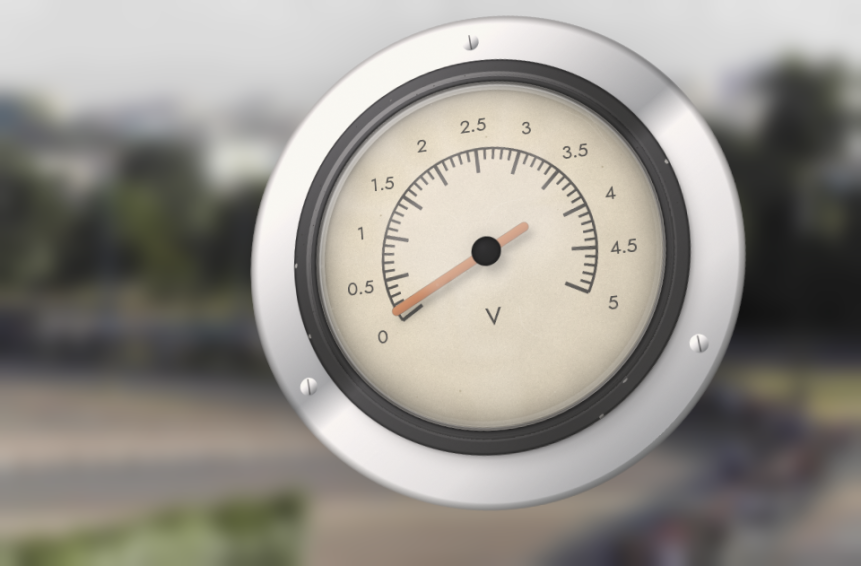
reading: V 0.1
